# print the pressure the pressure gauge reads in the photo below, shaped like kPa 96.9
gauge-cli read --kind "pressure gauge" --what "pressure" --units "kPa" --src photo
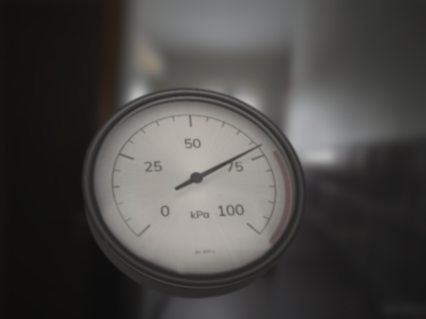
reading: kPa 72.5
